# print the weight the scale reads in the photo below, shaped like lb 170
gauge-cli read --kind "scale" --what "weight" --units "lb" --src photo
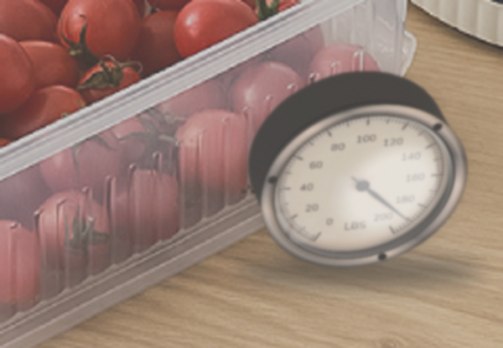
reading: lb 190
